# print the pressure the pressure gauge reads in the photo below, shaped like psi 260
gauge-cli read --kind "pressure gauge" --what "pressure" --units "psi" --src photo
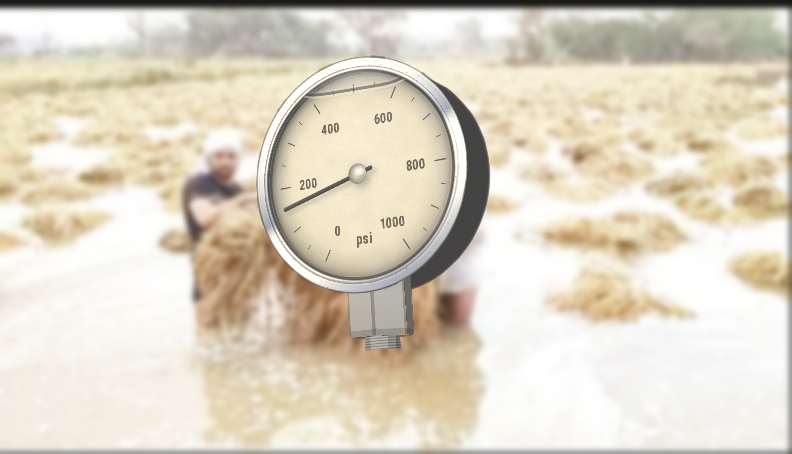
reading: psi 150
